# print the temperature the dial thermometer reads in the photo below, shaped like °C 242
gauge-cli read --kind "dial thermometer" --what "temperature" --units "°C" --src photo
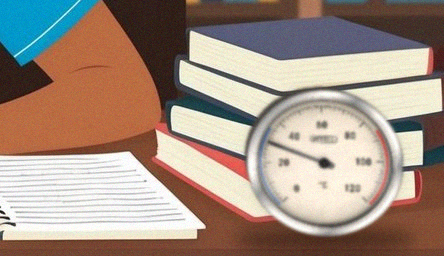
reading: °C 30
